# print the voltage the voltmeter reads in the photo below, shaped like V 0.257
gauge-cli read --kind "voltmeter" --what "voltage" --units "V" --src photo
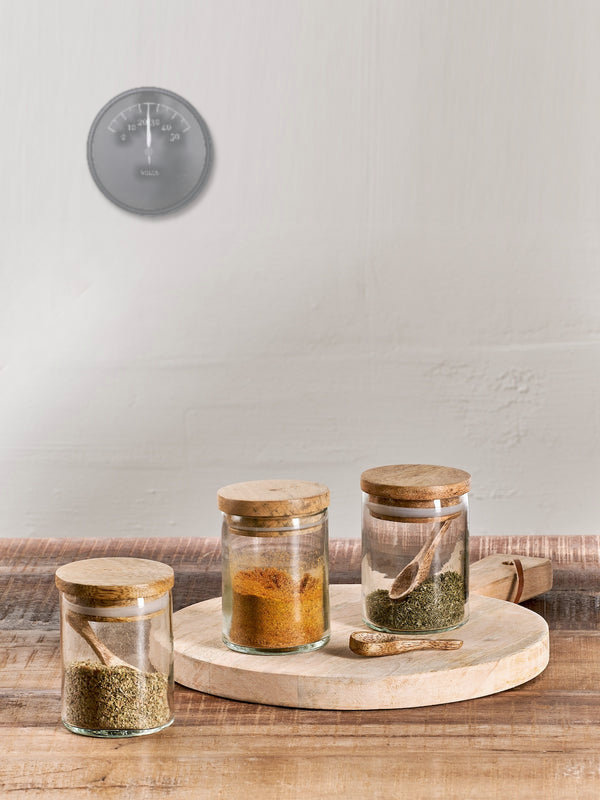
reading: V 25
